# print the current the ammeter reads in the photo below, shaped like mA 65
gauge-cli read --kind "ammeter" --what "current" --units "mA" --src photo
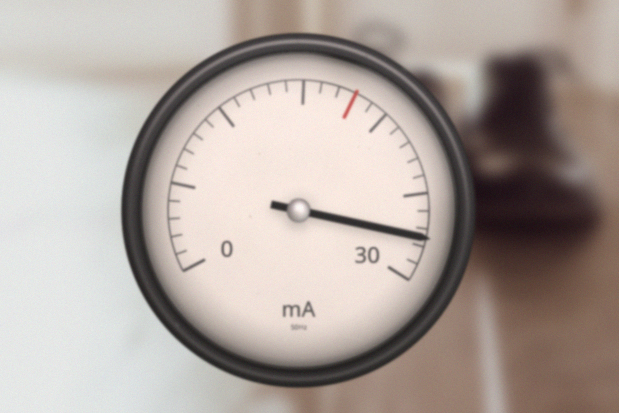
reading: mA 27.5
